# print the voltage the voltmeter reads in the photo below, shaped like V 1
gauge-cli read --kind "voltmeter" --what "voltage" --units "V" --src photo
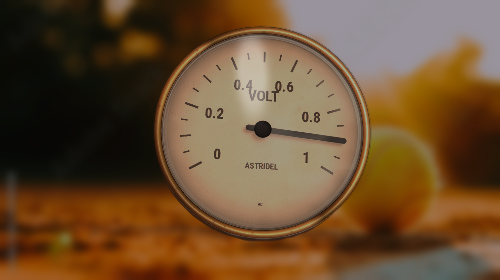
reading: V 0.9
